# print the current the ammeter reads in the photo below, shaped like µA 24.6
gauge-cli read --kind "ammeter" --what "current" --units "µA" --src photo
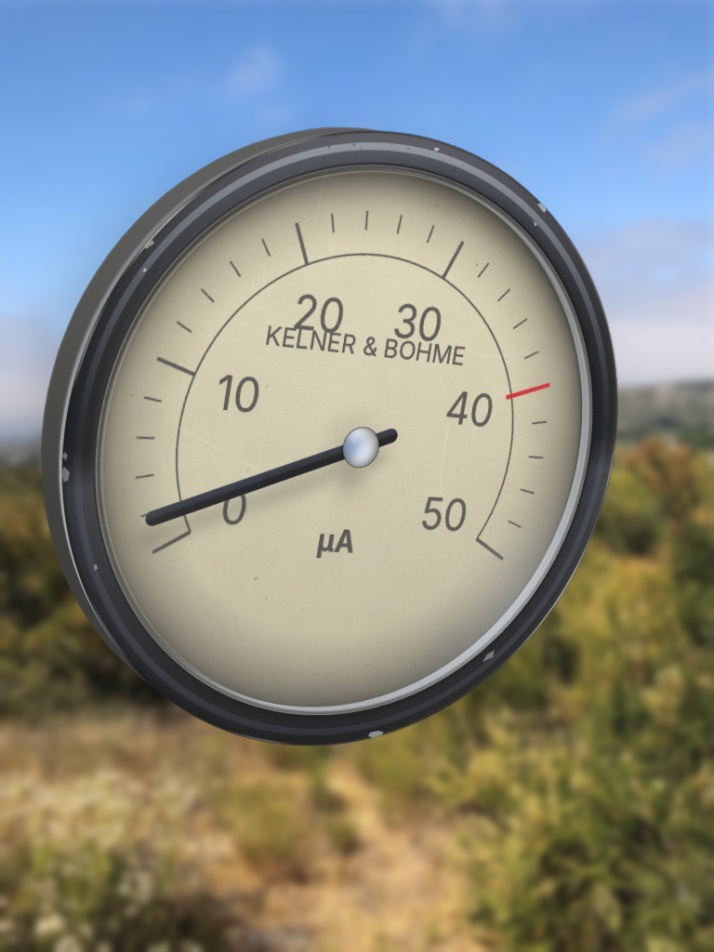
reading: µA 2
